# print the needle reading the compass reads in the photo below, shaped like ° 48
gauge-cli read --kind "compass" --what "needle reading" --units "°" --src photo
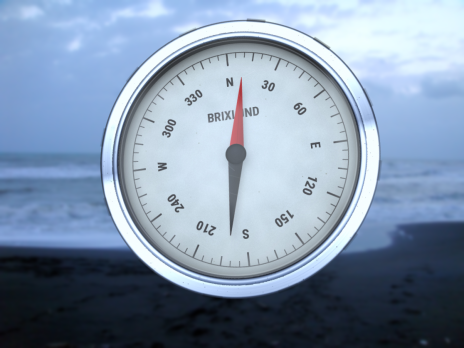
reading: ° 10
